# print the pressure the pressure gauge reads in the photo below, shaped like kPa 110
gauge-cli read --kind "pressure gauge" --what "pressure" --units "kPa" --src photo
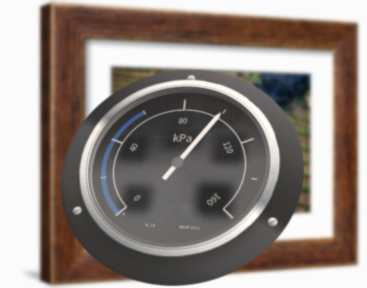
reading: kPa 100
